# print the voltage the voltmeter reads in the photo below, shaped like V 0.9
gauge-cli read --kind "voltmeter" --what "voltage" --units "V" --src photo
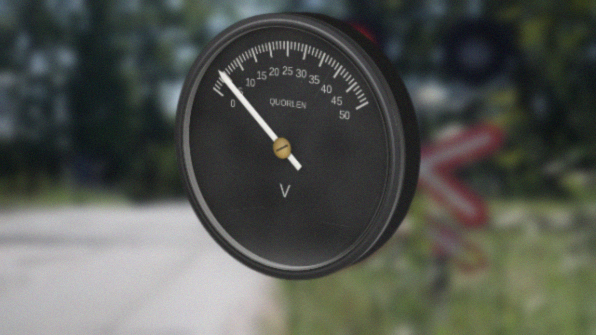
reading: V 5
